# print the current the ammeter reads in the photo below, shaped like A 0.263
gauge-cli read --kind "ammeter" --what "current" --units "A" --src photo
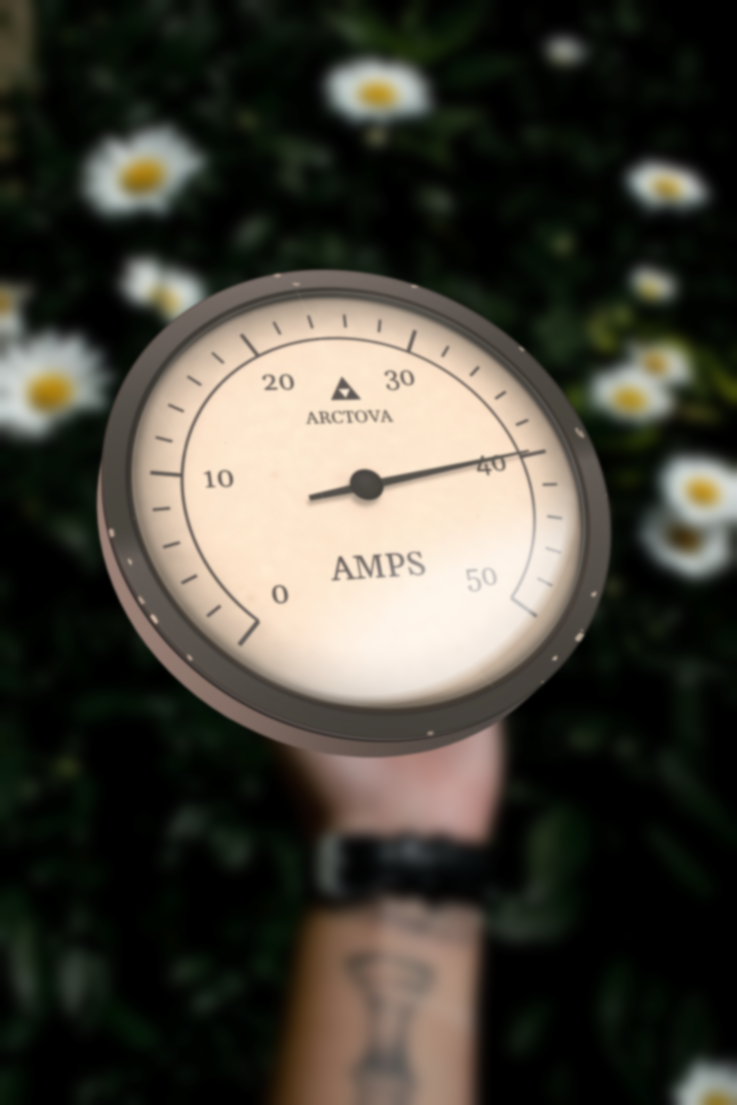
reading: A 40
